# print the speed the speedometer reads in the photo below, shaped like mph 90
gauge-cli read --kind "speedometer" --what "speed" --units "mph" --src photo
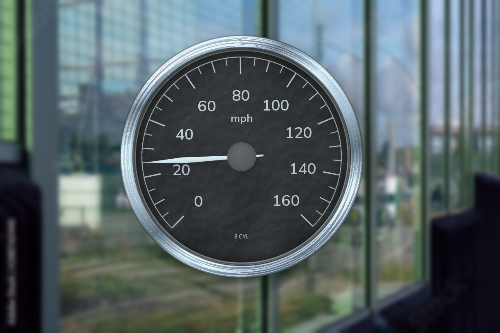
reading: mph 25
